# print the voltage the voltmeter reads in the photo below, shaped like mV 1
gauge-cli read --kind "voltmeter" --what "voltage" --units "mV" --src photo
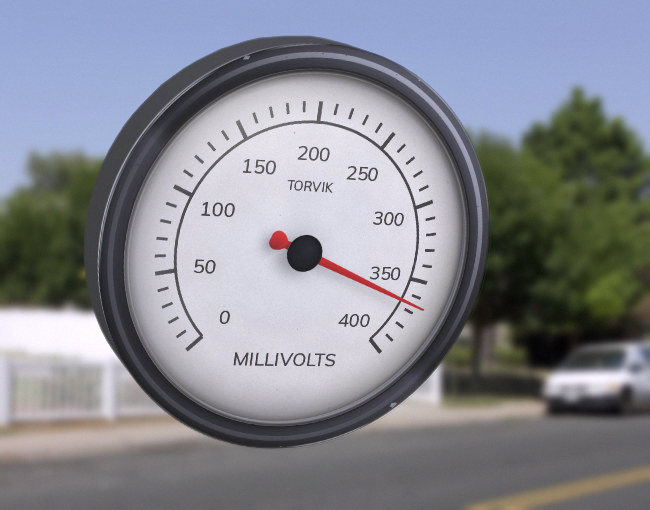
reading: mV 365
